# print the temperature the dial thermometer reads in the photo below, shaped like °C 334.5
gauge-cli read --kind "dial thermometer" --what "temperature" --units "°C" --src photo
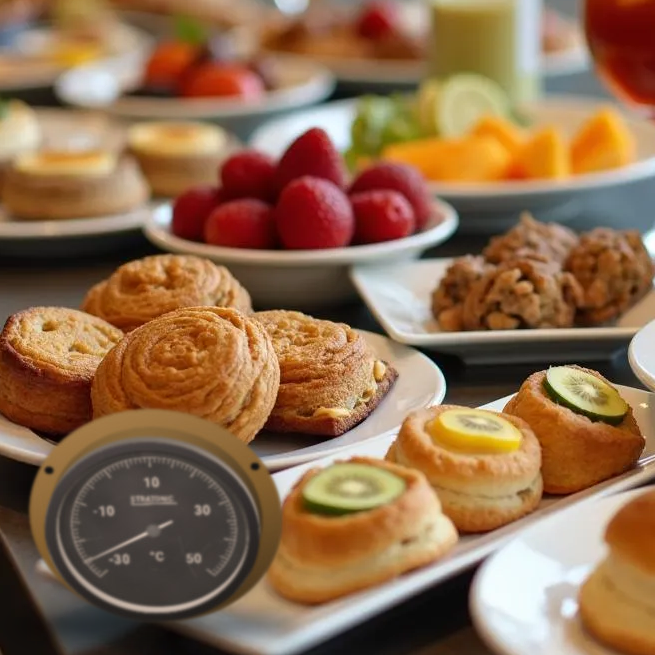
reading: °C -25
